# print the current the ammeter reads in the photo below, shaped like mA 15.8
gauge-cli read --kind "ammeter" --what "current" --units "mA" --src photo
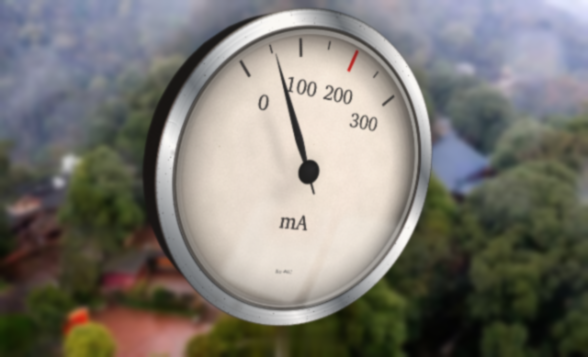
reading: mA 50
